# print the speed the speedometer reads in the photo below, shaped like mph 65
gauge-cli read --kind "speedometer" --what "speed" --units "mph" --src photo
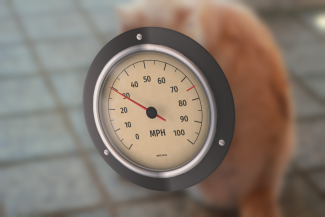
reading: mph 30
